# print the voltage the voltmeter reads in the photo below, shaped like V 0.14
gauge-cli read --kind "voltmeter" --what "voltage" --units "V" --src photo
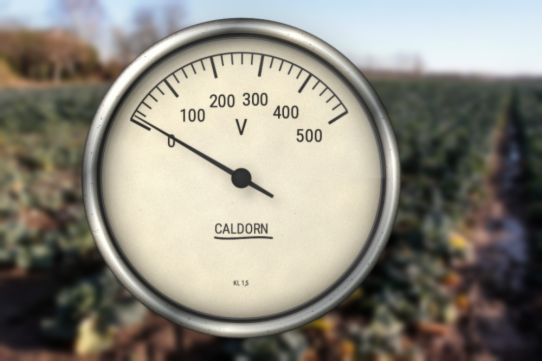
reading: V 10
